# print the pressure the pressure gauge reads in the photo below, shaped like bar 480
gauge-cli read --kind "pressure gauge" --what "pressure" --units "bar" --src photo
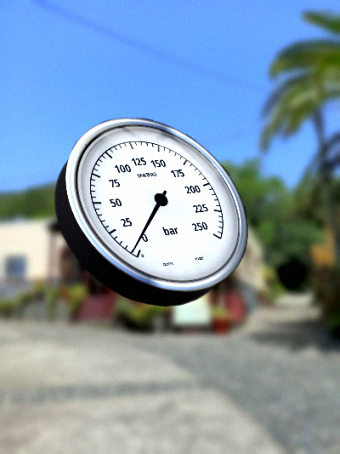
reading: bar 5
